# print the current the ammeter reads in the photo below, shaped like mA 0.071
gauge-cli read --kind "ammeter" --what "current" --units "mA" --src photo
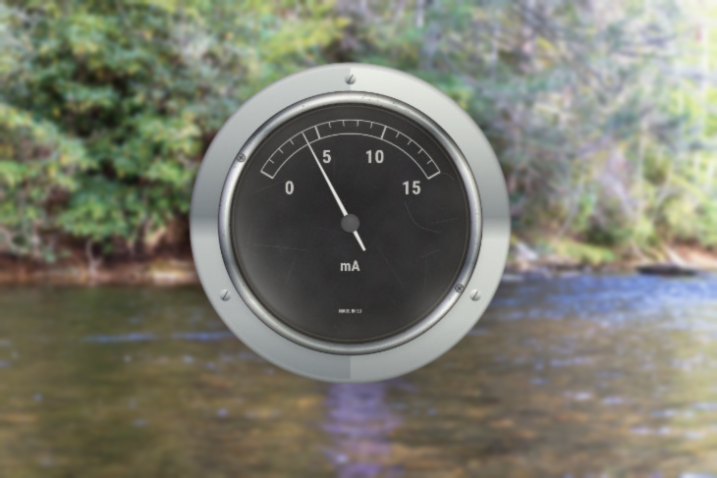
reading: mA 4
